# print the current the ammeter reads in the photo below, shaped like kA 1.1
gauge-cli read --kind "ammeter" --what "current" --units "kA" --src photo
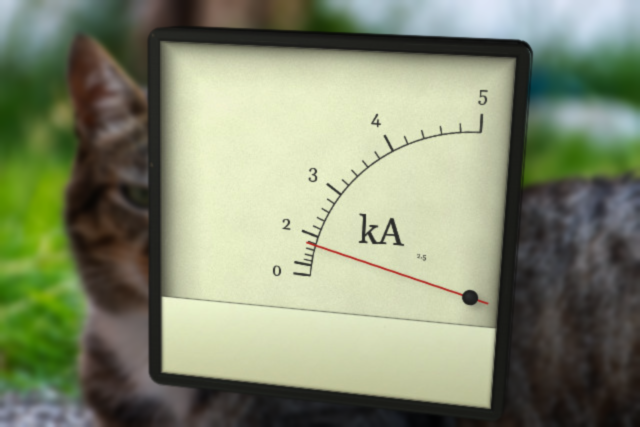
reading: kA 1.8
